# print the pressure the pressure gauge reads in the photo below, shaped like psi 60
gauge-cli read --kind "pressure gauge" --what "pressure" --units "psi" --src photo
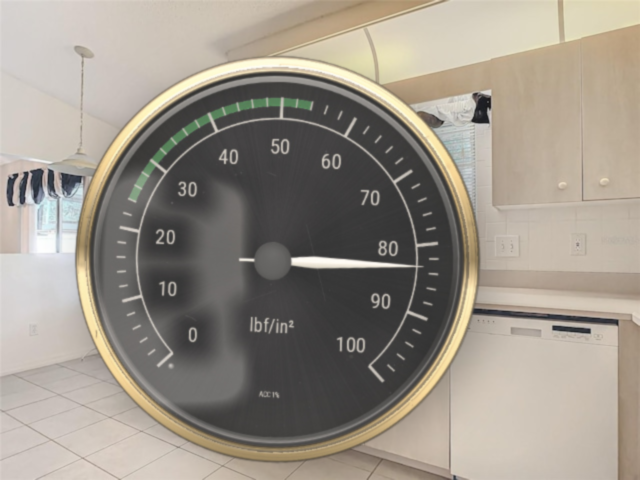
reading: psi 83
